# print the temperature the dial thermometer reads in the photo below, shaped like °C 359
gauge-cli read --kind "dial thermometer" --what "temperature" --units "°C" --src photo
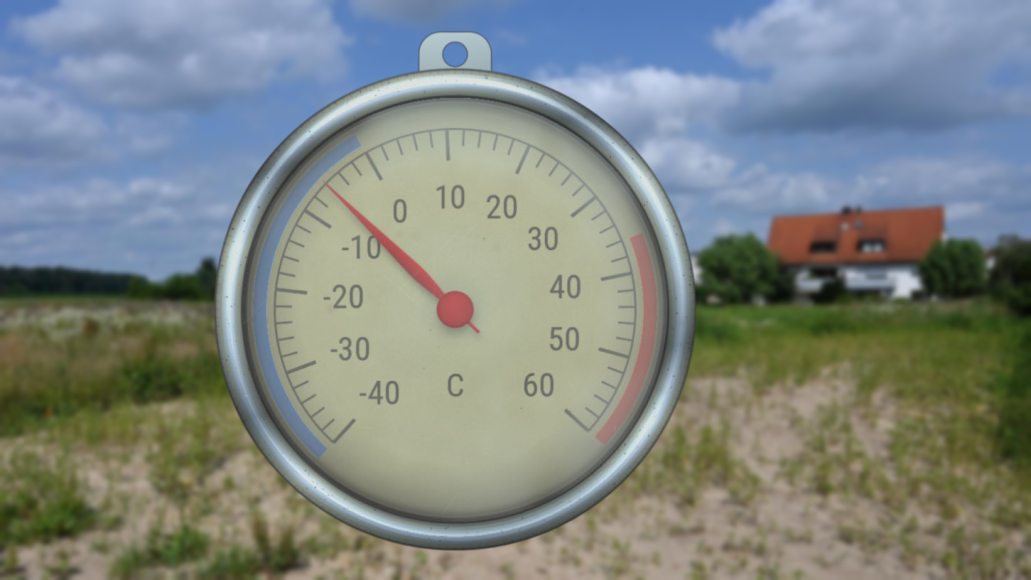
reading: °C -6
